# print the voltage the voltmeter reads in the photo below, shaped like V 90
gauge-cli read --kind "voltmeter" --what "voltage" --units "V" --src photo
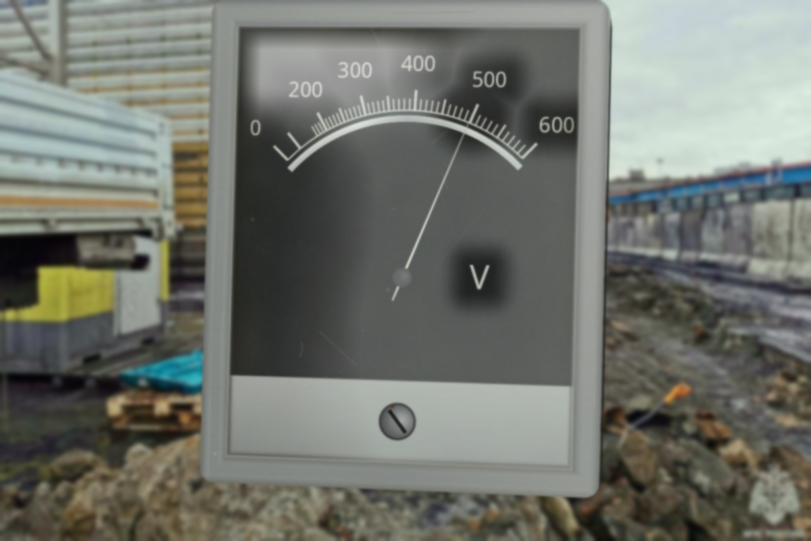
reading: V 500
